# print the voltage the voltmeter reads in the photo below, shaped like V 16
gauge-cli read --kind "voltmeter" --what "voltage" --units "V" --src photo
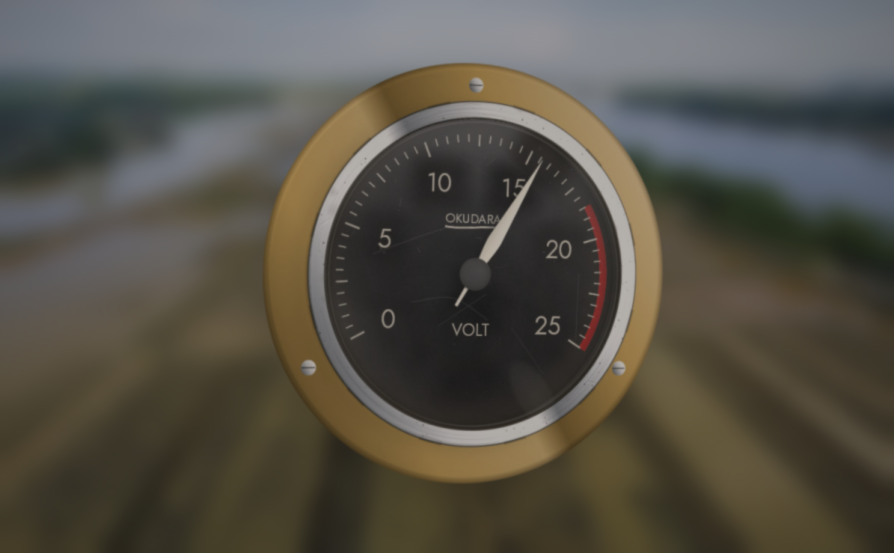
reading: V 15.5
